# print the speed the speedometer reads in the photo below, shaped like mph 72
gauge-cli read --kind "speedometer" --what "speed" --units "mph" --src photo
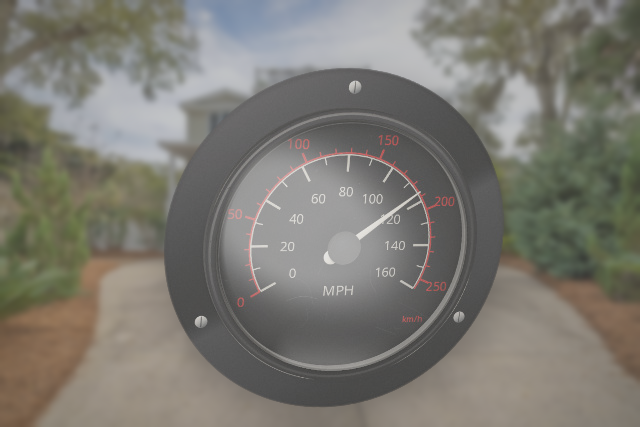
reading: mph 115
